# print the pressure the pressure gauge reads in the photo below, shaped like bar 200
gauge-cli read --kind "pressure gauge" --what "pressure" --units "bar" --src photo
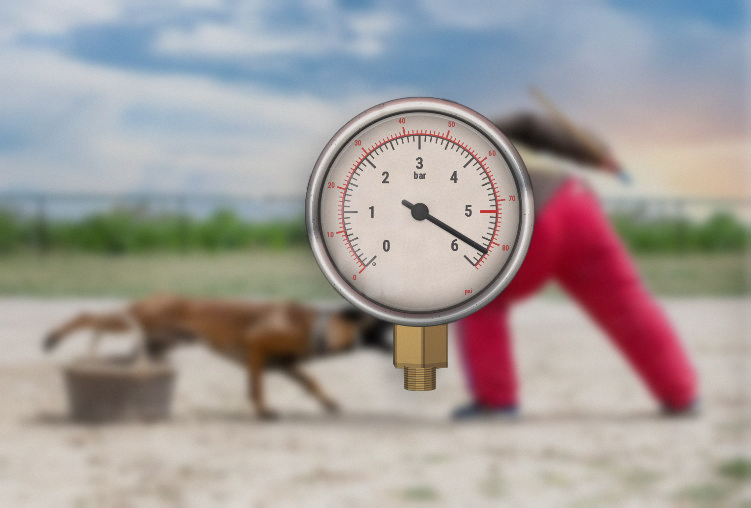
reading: bar 5.7
